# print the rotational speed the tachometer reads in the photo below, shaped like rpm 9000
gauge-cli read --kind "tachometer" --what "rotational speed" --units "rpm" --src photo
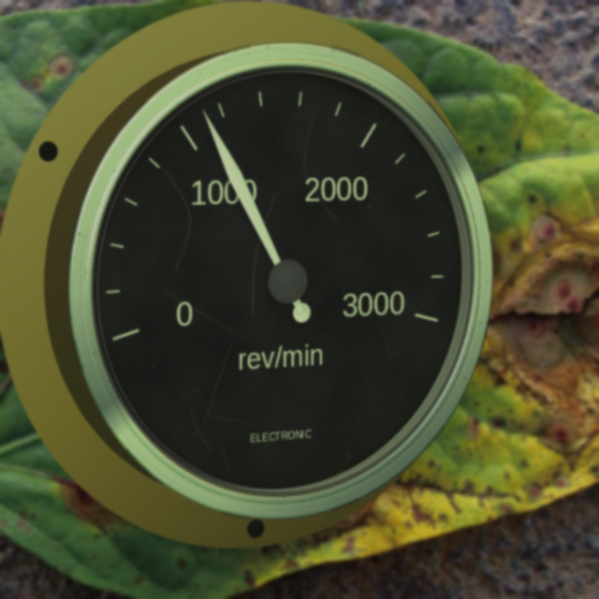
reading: rpm 1100
